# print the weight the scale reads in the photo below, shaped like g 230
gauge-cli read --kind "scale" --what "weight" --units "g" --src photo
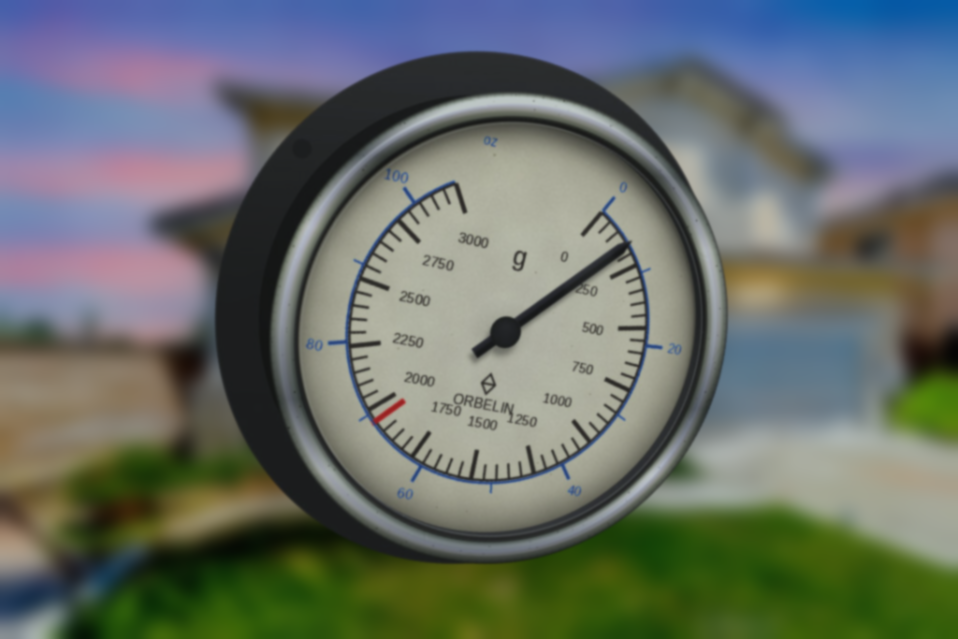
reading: g 150
